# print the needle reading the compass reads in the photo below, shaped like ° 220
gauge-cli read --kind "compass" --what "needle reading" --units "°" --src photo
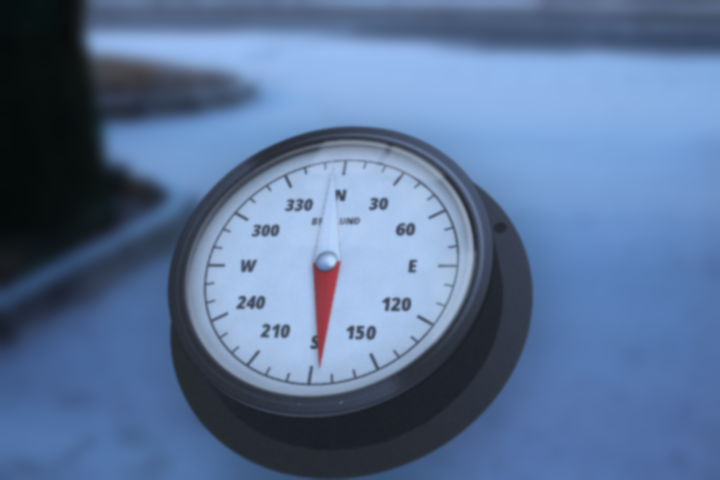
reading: ° 175
